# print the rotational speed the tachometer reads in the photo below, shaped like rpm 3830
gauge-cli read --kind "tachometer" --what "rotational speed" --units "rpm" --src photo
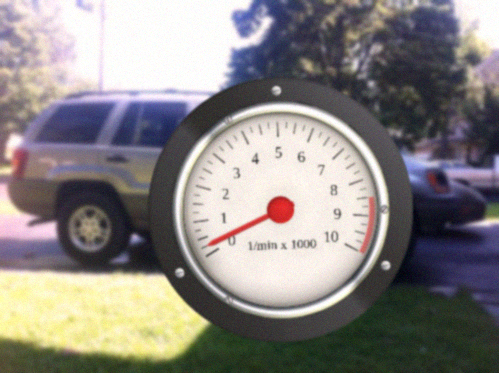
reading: rpm 250
